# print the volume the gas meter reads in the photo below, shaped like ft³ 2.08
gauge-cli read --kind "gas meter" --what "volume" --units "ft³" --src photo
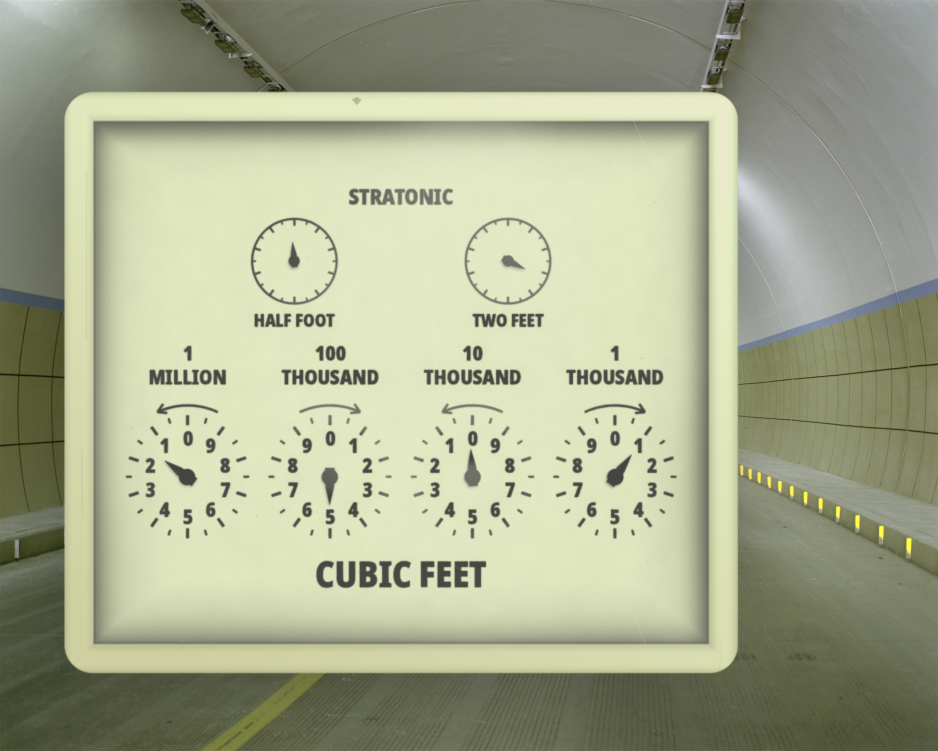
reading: ft³ 150100
